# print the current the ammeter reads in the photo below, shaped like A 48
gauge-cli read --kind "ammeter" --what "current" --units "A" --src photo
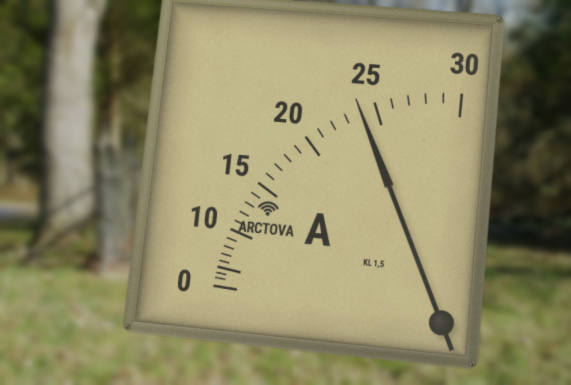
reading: A 24
